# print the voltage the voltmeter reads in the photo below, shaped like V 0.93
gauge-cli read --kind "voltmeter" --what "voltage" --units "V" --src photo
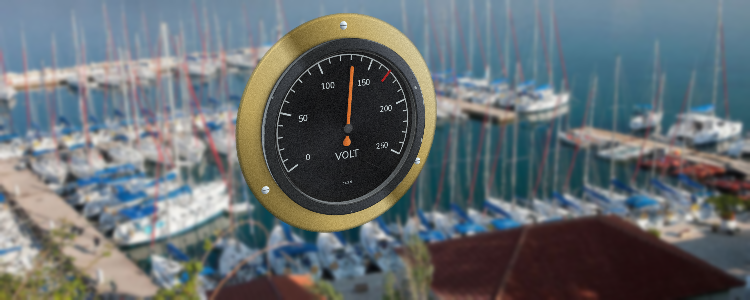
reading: V 130
